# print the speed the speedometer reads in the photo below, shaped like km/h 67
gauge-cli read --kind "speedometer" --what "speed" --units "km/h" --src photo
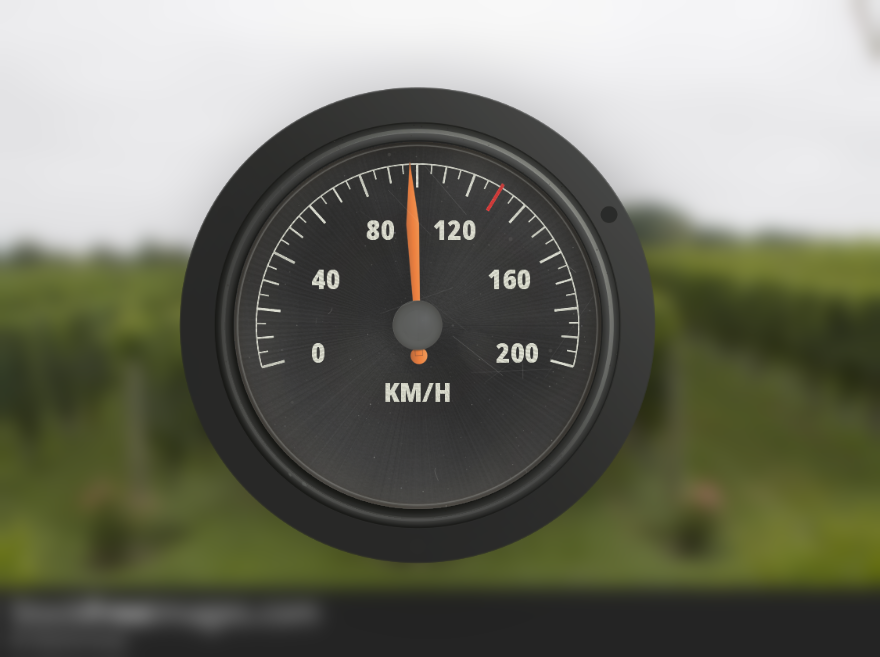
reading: km/h 97.5
